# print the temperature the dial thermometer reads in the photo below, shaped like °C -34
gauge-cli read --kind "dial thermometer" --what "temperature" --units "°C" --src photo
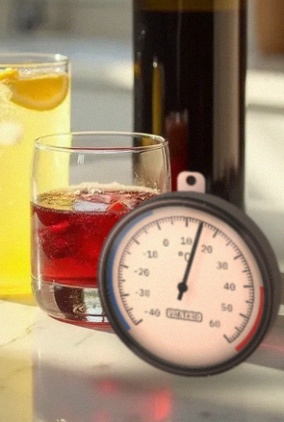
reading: °C 15
